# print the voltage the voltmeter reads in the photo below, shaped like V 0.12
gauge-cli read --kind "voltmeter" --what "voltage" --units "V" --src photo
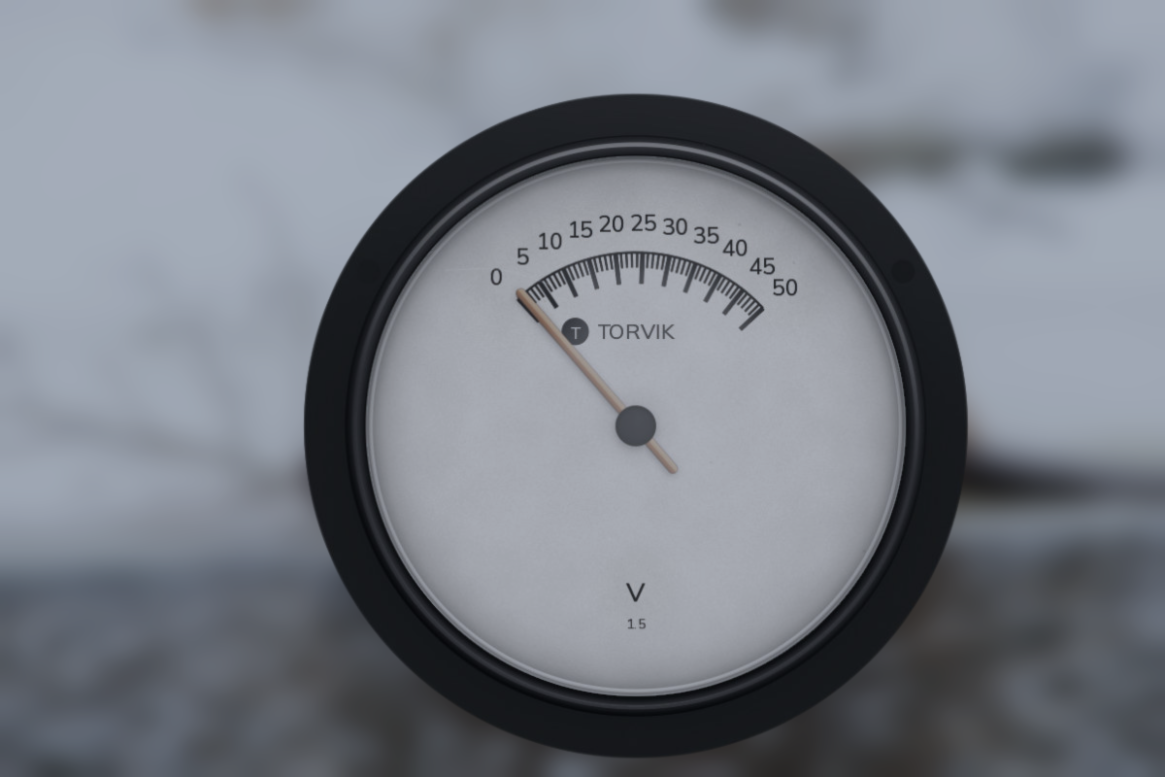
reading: V 1
